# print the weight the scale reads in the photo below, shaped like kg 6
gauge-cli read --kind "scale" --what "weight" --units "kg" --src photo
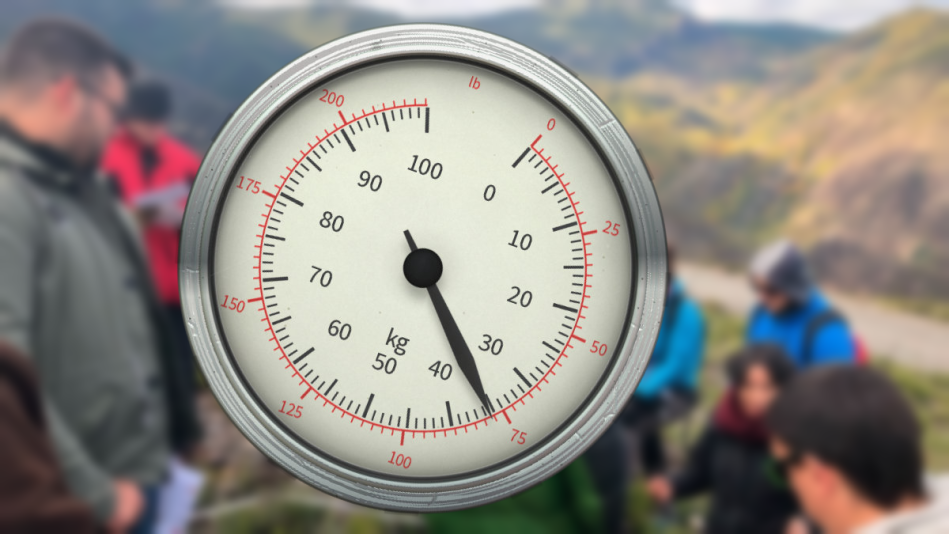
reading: kg 35.5
